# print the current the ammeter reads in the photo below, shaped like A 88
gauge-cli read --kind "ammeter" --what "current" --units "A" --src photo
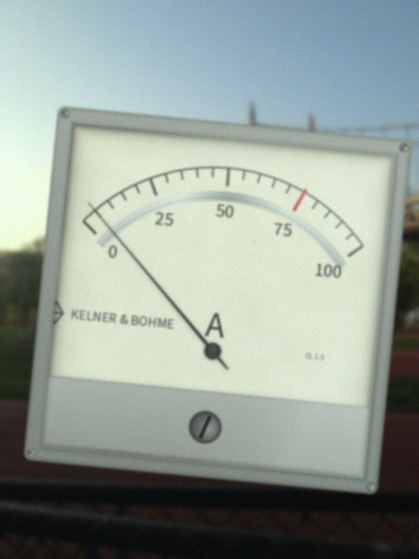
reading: A 5
